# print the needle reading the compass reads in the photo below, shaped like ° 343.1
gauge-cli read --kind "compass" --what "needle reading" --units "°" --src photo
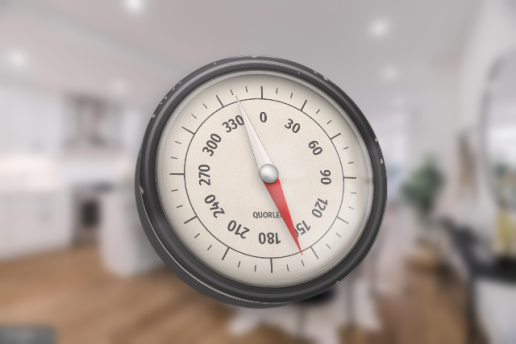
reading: ° 160
